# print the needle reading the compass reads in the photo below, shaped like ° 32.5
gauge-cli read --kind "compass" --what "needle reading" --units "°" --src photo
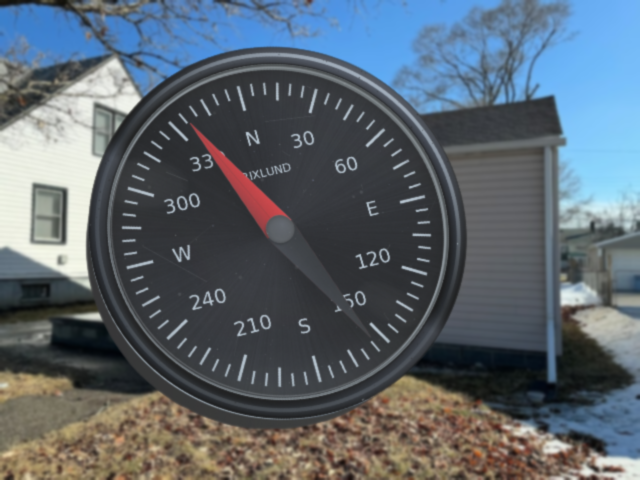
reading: ° 335
